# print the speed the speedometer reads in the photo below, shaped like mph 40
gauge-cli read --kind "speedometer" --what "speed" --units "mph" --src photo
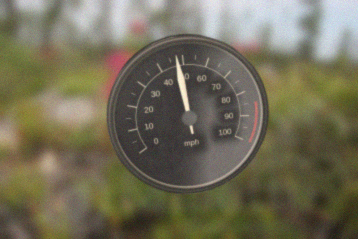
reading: mph 47.5
